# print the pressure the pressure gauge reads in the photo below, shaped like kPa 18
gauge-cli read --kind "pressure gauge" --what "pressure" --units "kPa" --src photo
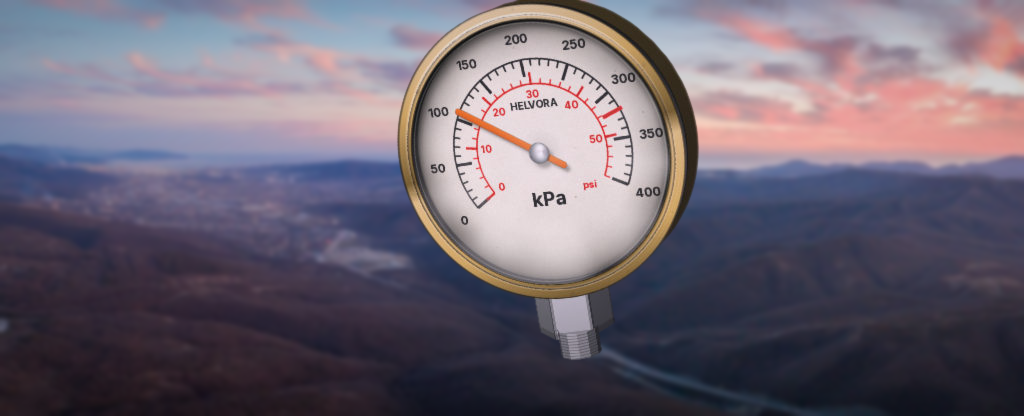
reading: kPa 110
